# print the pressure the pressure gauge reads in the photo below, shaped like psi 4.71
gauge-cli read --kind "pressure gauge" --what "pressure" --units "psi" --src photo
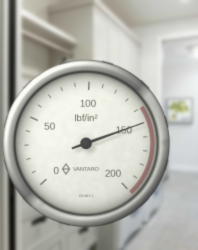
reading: psi 150
